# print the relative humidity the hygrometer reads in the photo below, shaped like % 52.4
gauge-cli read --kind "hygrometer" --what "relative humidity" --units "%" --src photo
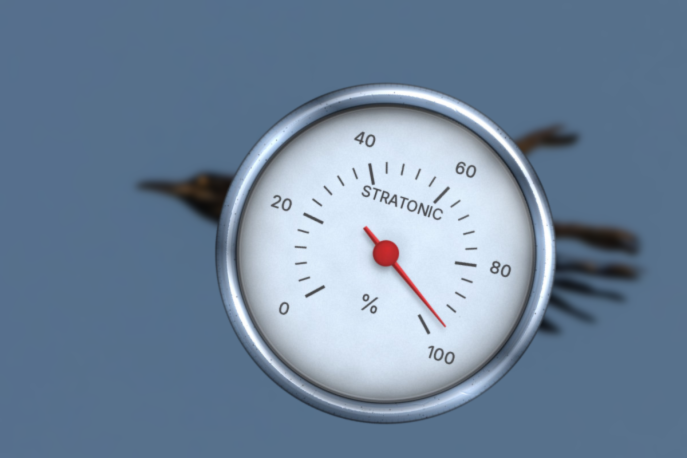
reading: % 96
